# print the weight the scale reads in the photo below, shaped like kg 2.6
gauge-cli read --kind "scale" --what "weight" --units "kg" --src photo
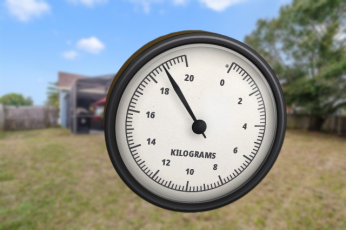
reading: kg 18.8
